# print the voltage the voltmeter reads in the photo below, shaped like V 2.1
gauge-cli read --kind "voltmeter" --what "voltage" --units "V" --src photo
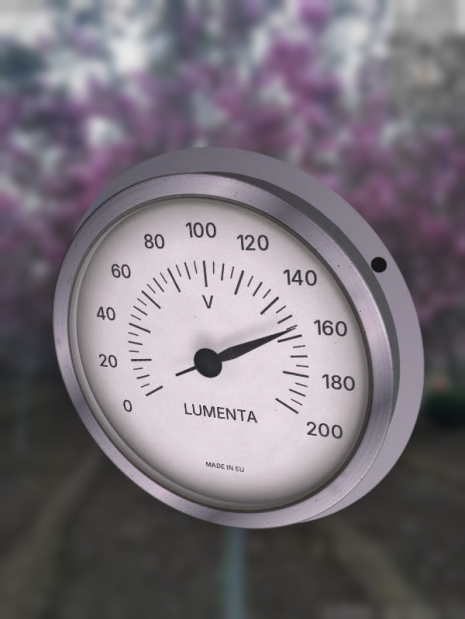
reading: V 155
